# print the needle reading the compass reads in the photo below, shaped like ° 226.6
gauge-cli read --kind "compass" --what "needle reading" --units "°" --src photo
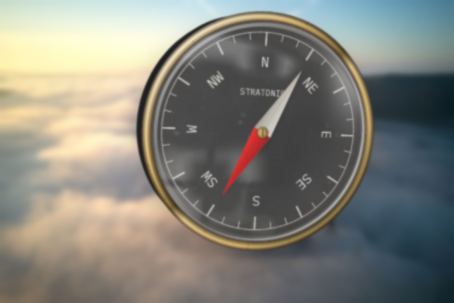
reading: ° 210
